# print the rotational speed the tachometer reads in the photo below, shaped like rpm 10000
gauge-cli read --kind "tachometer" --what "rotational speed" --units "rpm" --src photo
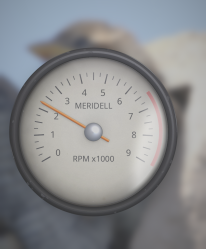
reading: rpm 2250
